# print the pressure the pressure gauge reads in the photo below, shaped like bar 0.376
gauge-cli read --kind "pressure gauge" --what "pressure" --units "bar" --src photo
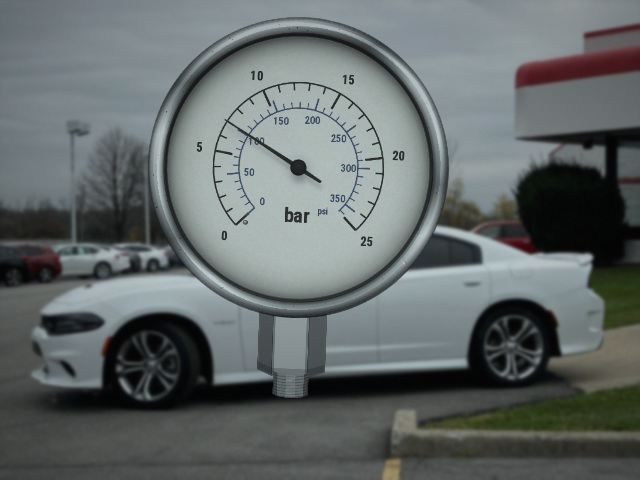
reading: bar 7
